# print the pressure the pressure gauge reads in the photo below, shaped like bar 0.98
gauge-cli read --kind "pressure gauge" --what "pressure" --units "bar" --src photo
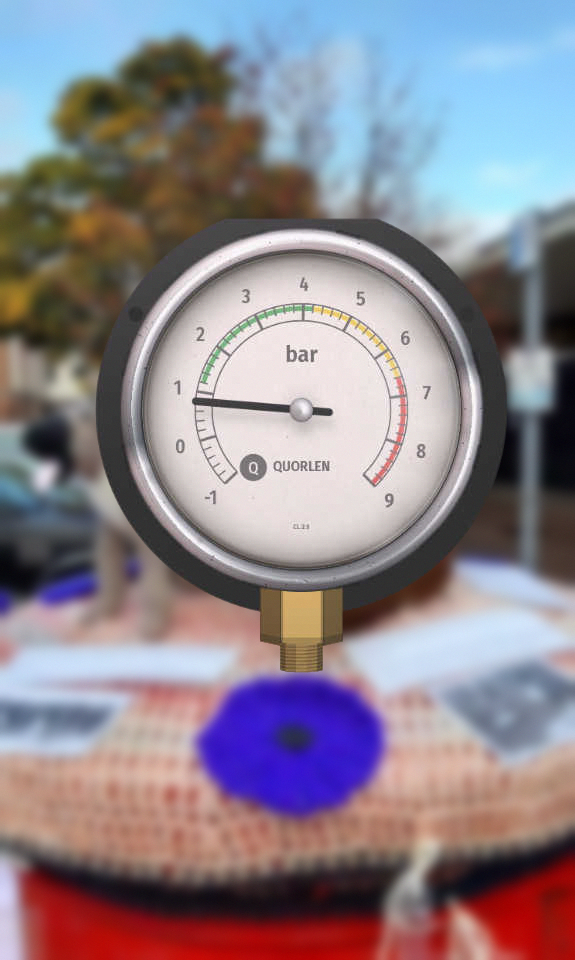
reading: bar 0.8
